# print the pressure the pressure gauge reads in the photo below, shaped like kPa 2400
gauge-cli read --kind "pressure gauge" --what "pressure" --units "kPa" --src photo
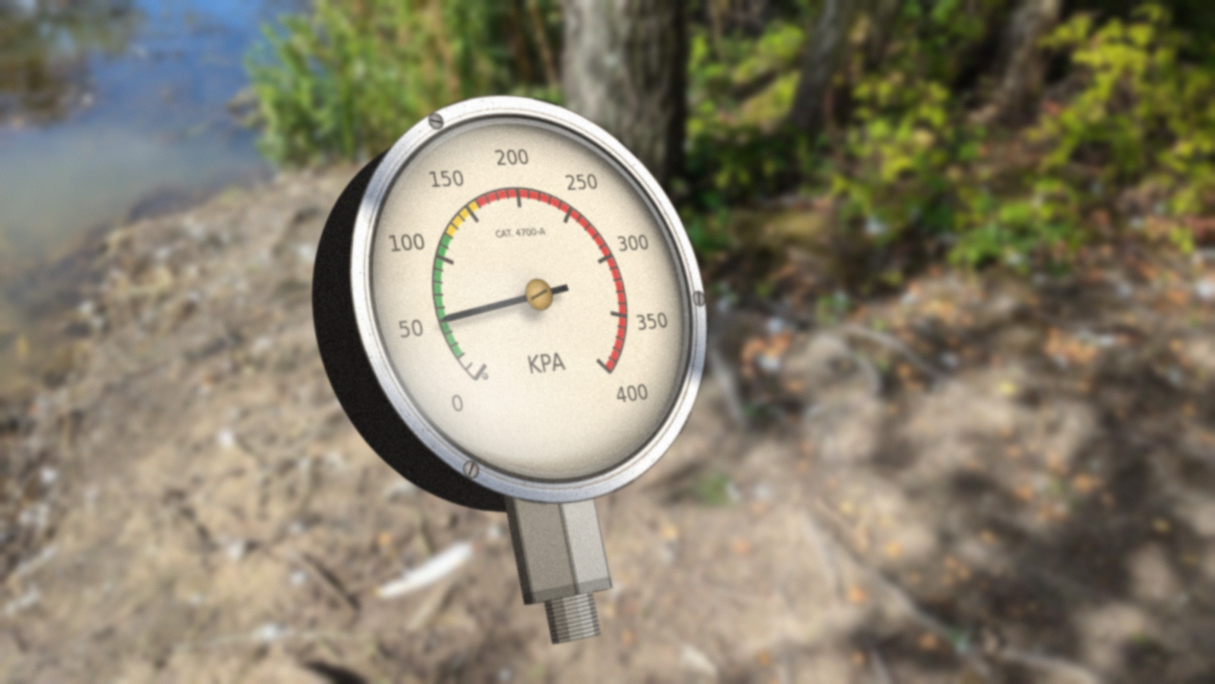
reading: kPa 50
